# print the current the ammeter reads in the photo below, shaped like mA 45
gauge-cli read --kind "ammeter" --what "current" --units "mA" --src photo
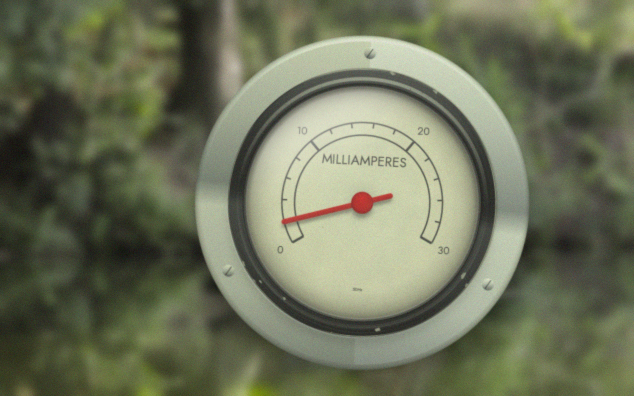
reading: mA 2
